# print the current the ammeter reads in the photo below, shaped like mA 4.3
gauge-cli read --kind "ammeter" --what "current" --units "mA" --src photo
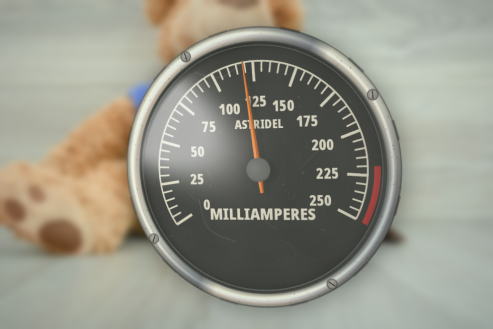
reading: mA 120
